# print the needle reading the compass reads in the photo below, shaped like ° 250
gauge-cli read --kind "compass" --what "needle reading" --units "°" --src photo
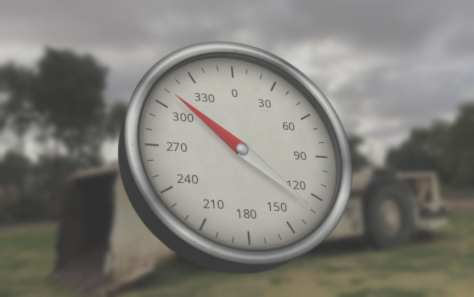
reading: ° 310
